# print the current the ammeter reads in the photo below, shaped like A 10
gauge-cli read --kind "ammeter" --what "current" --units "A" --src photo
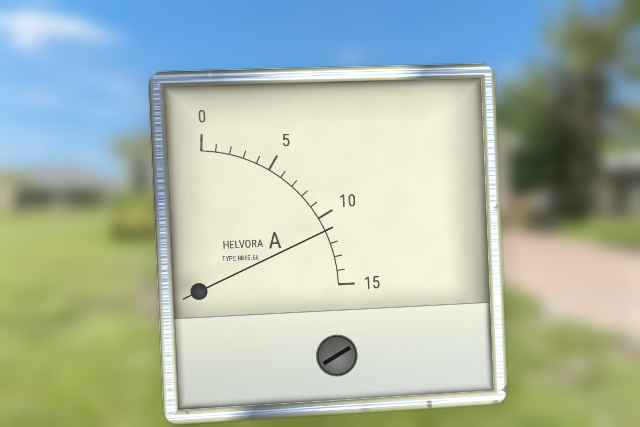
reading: A 11
